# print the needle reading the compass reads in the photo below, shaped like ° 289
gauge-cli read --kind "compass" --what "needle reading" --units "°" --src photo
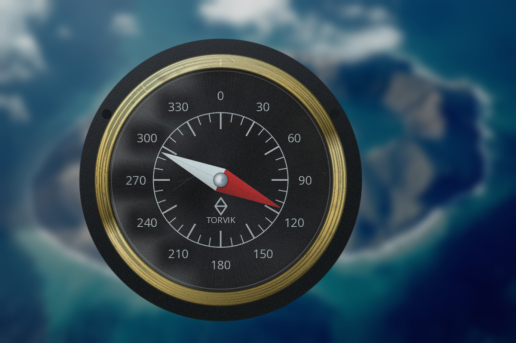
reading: ° 115
